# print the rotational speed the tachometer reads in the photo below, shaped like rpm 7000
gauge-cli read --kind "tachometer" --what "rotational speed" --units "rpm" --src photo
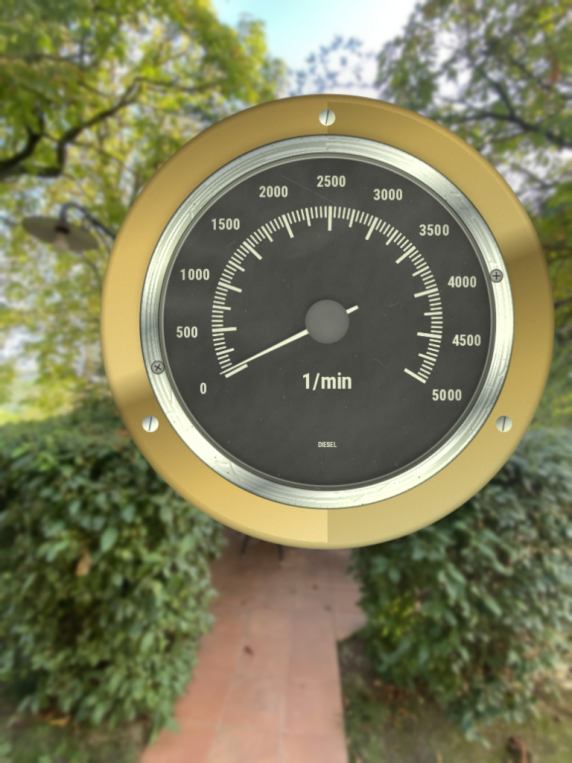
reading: rpm 50
